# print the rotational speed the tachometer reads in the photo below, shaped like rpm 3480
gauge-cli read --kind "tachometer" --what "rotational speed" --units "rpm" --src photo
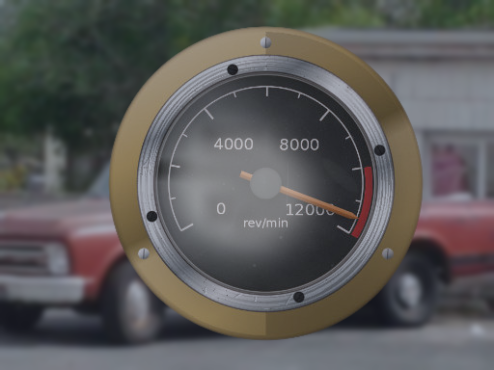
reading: rpm 11500
